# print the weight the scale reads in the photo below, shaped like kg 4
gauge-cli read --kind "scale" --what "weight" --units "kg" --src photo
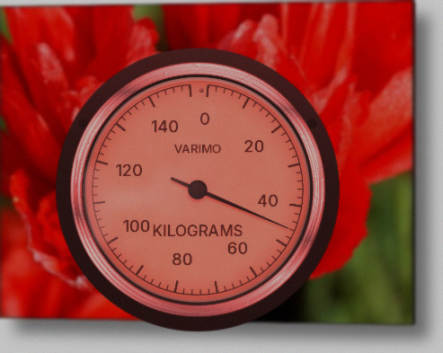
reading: kg 46
